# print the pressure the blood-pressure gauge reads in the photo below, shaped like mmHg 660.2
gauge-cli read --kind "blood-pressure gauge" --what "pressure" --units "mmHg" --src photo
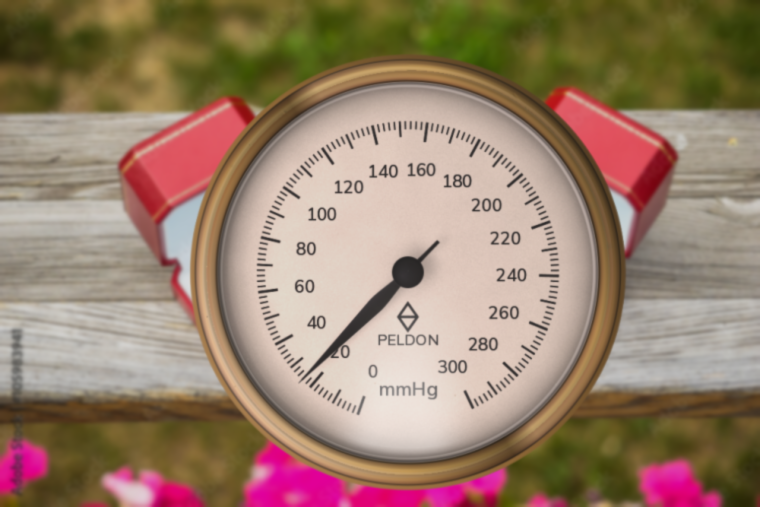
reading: mmHg 24
